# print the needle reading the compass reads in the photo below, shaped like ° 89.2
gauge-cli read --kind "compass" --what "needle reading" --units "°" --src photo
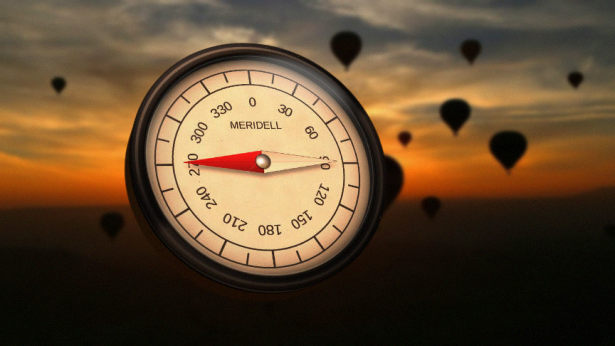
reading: ° 270
